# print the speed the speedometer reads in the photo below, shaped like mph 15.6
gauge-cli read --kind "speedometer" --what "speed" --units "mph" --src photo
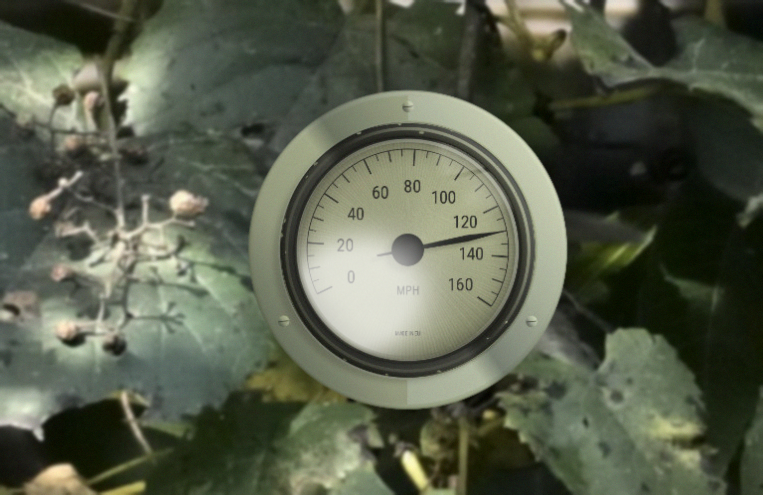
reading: mph 130
